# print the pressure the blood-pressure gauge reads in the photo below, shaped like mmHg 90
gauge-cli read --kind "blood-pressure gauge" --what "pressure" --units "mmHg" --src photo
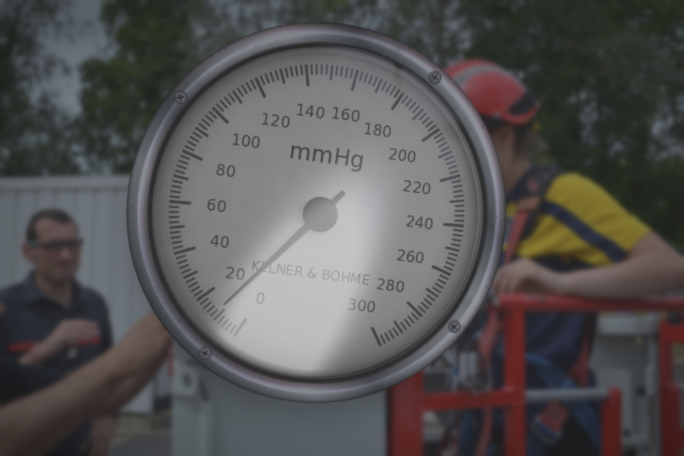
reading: mmHg 12
